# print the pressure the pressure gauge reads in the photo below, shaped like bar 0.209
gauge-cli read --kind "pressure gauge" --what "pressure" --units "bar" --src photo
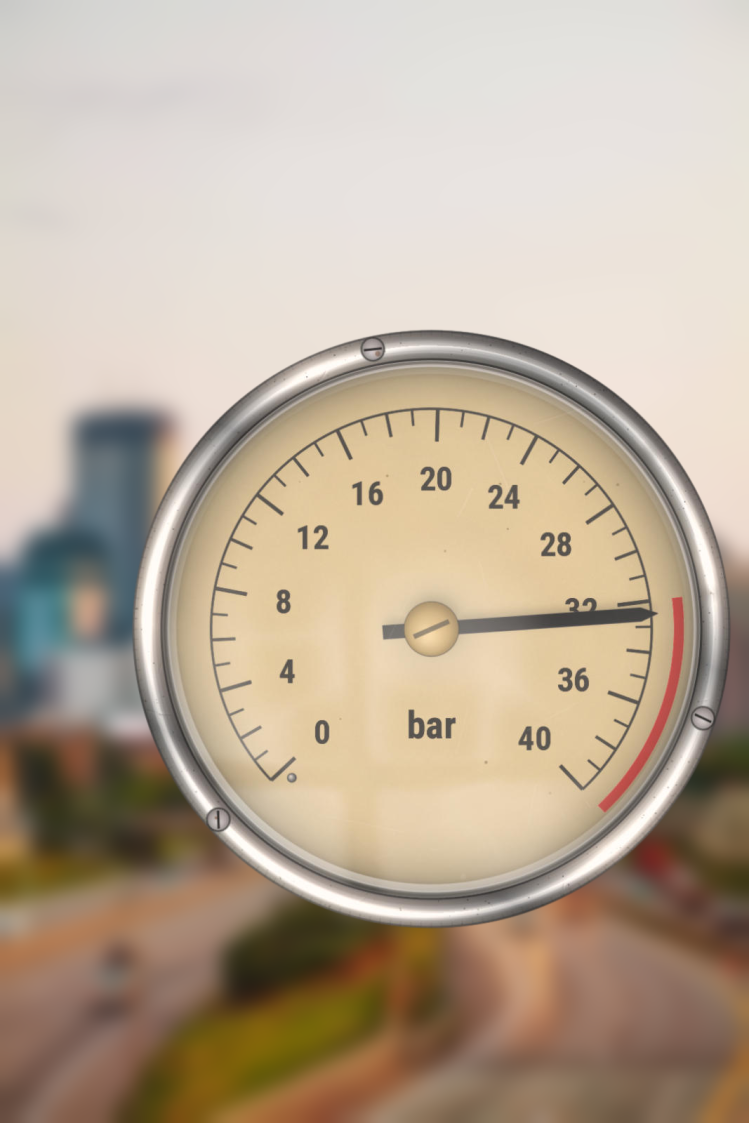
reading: bar 32.5
